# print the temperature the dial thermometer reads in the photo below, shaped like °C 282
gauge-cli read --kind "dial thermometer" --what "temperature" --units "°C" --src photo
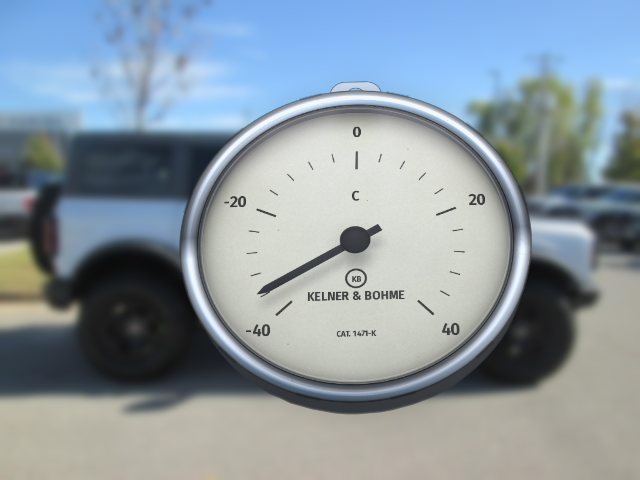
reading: °C -36
